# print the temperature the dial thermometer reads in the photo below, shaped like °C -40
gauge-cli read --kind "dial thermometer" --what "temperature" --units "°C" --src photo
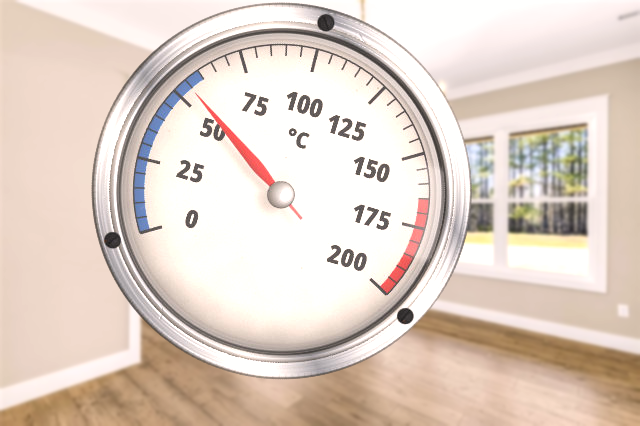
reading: °C 55
